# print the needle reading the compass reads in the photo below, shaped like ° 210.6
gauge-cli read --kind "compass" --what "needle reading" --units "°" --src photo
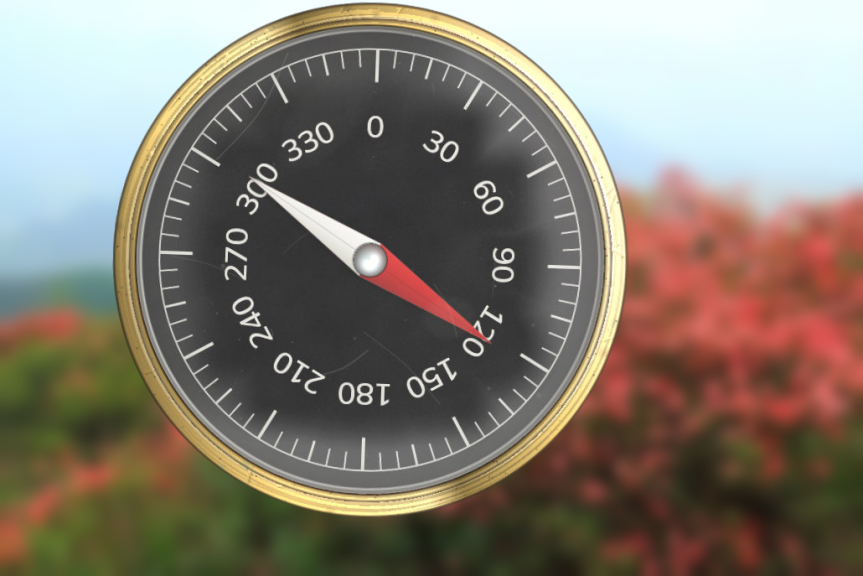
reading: ° 122.5
